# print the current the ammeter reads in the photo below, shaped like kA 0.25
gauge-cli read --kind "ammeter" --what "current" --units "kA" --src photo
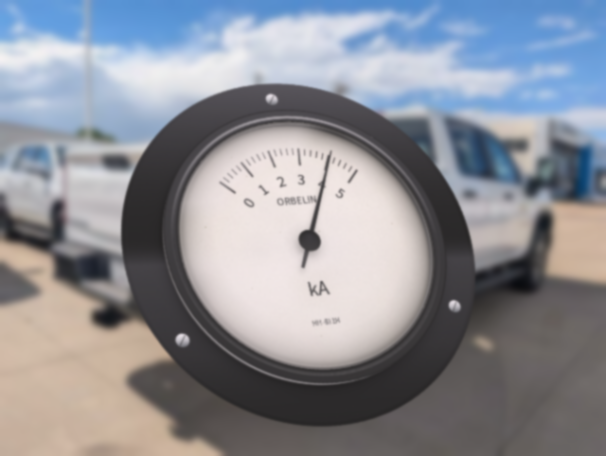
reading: kA 4
